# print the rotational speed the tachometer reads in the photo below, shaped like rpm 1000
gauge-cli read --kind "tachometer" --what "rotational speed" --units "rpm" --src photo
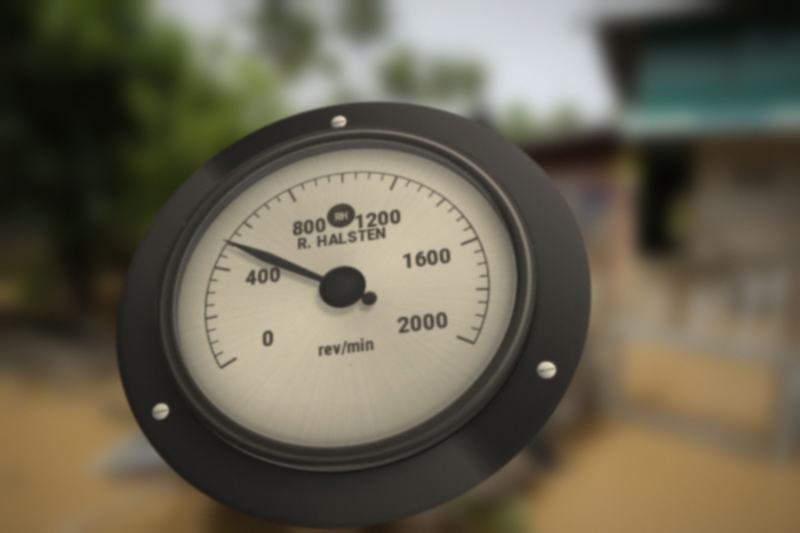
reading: rpm 500
